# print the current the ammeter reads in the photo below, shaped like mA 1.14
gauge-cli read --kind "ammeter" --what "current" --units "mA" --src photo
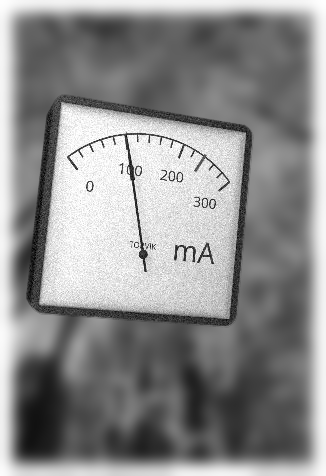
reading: mA 100
